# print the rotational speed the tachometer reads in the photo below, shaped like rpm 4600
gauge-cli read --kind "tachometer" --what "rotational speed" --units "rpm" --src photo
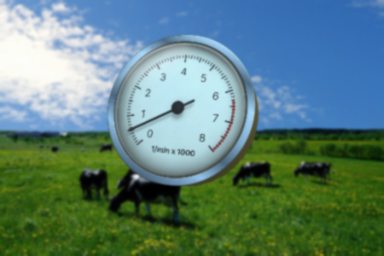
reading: rpm 500
